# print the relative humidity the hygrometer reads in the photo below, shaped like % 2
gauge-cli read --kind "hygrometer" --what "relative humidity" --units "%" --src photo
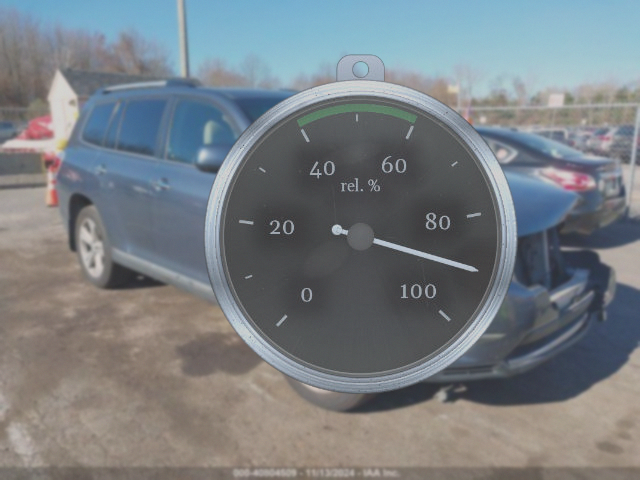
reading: % 90
